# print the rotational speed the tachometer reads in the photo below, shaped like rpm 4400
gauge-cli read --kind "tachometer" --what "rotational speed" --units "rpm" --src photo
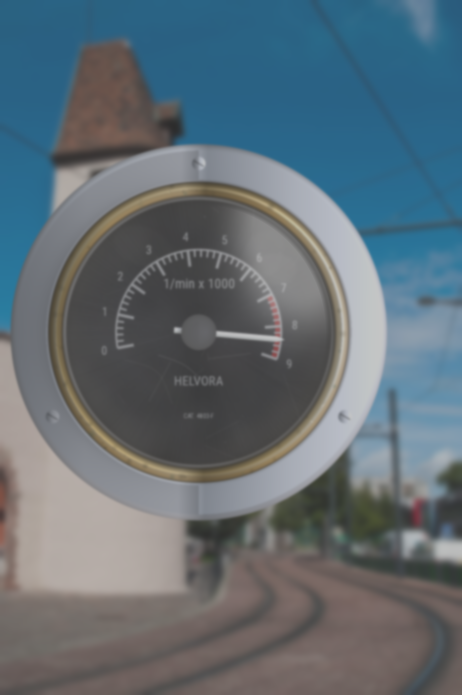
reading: rpm 8400
